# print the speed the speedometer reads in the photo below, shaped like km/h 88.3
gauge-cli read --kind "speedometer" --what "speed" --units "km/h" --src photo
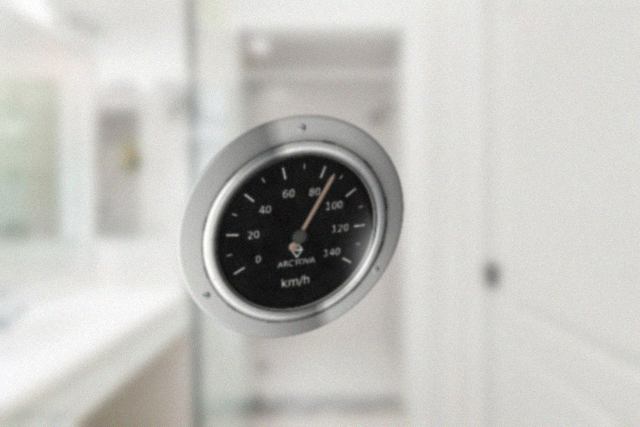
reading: km/h 85
